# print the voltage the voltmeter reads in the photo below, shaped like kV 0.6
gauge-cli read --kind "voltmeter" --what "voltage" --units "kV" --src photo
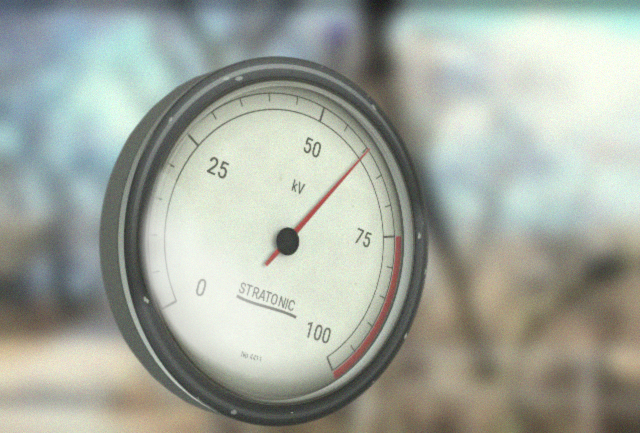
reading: kV 60
